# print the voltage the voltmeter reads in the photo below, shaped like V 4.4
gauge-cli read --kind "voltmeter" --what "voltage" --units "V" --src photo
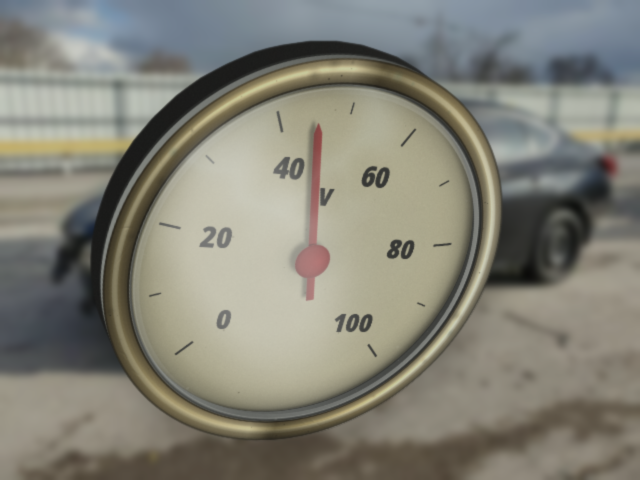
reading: V 45
